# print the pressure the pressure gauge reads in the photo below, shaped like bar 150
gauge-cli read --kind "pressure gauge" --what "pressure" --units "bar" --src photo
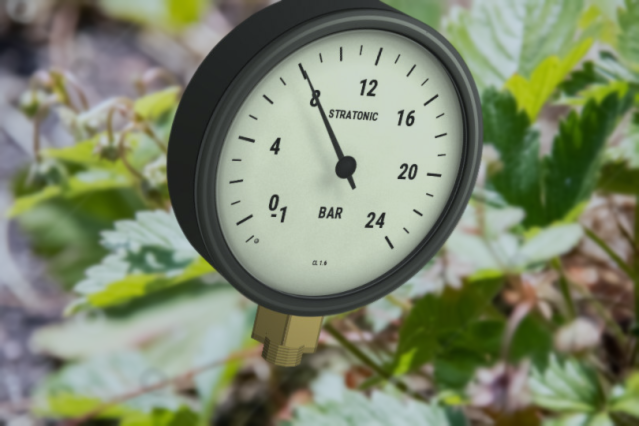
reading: bar 8
